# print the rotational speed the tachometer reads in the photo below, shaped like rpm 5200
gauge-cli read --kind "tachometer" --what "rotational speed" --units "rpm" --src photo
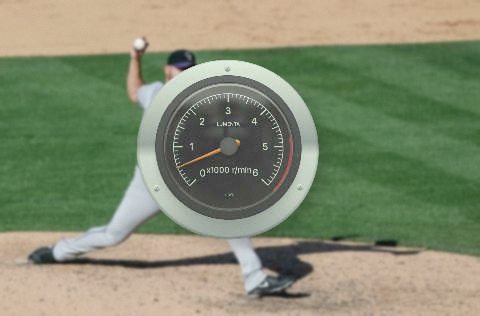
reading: rpm 500
